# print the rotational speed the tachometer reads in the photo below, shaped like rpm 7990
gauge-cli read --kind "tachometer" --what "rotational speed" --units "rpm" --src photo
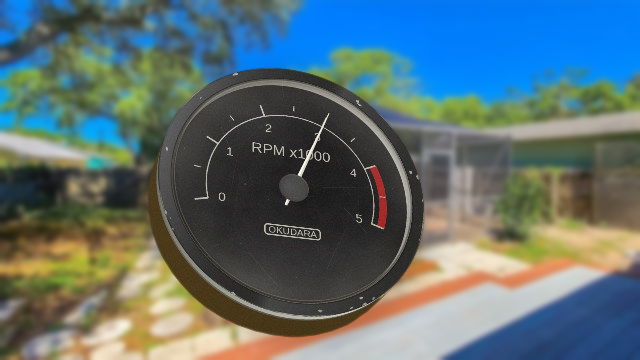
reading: rpm 3000
